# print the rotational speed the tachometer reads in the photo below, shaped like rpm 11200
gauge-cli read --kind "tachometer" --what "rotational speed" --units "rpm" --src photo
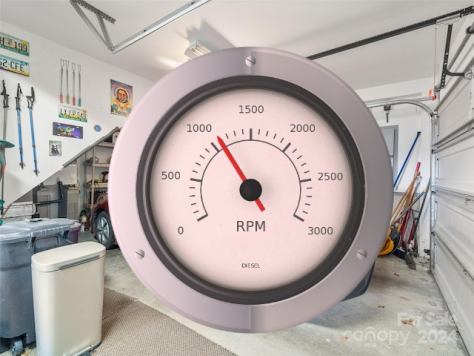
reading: rpm 1100
